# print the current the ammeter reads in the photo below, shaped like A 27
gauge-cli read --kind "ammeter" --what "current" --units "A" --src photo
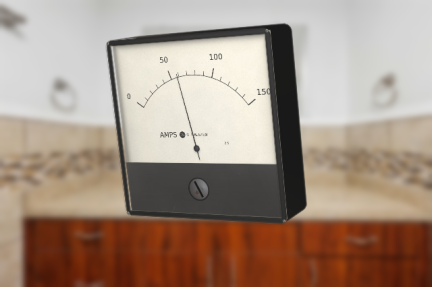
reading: A 60
